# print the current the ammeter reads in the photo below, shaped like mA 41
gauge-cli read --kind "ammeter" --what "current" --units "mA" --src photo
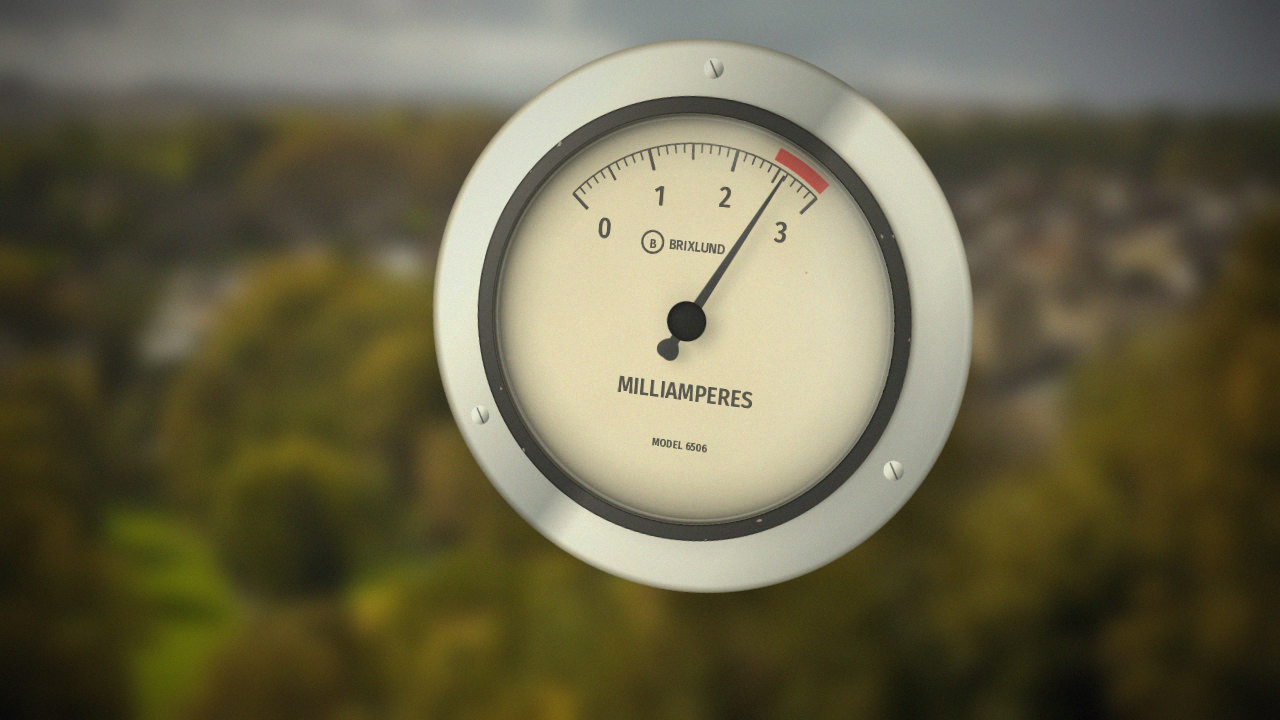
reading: mA 2.6
